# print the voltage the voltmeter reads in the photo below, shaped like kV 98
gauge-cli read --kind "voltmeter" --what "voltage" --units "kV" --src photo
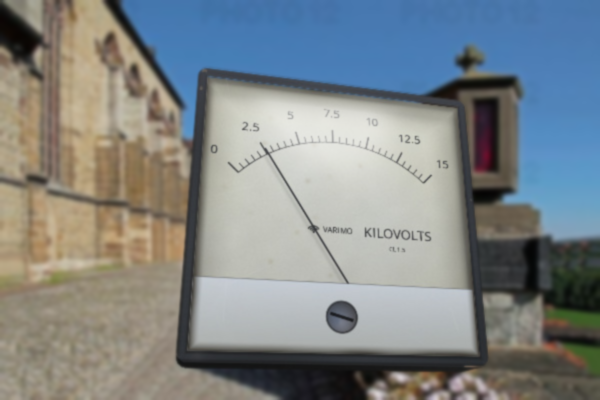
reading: kV 2.5
